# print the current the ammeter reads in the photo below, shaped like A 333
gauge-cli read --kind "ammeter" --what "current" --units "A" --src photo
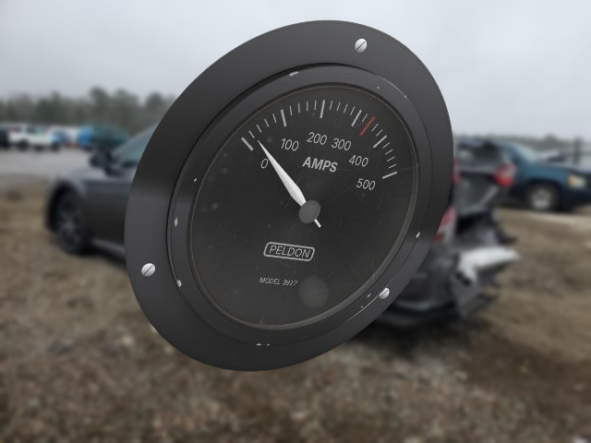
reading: A 20
